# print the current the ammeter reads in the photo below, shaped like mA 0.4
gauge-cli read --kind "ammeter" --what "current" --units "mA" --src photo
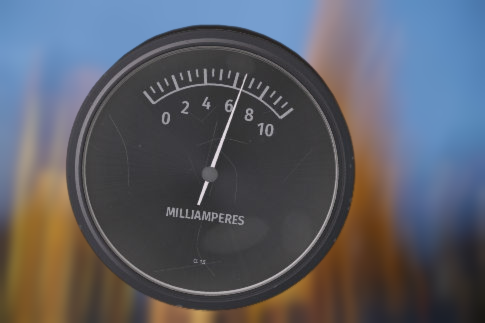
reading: mA 6.5
